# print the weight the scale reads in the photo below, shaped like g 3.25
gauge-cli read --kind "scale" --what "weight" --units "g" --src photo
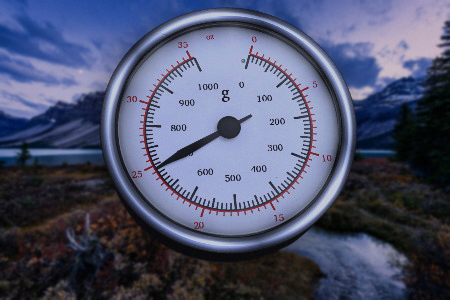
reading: g 700
